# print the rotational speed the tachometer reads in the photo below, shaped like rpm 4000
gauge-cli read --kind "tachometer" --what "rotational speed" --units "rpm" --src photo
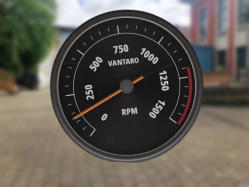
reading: rpm 125
